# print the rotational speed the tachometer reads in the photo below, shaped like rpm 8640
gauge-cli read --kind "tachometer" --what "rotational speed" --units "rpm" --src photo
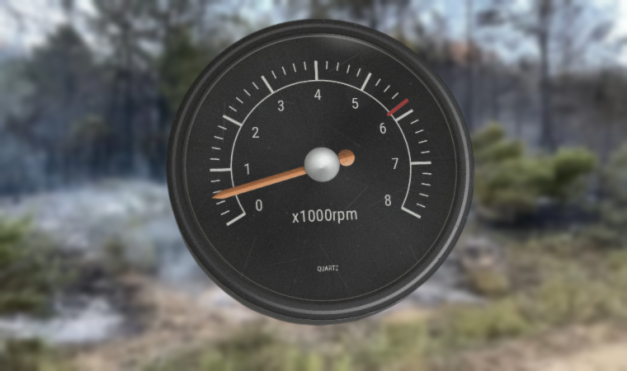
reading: rpm 500
